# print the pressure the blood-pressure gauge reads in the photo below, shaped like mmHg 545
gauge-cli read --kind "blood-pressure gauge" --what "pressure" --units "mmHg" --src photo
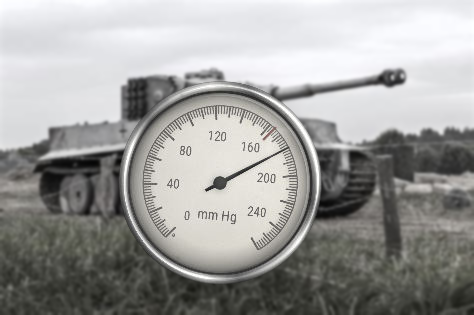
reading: mmHg 180
